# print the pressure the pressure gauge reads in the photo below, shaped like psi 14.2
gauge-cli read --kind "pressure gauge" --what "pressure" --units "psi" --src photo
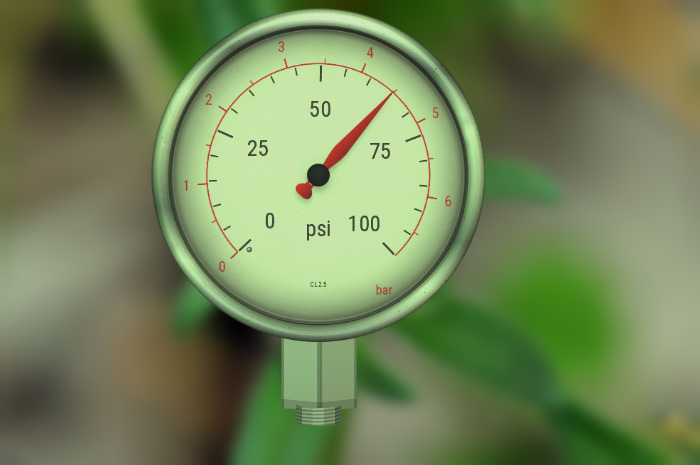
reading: psi 65
